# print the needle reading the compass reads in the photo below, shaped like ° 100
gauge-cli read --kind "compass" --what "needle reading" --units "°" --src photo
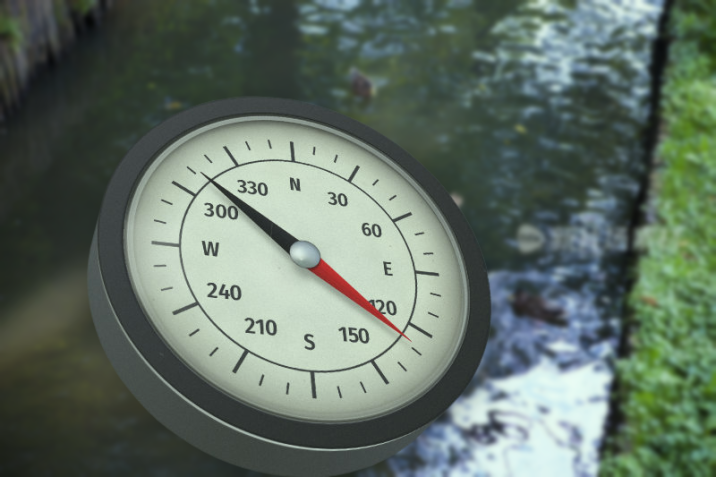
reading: ° 130
